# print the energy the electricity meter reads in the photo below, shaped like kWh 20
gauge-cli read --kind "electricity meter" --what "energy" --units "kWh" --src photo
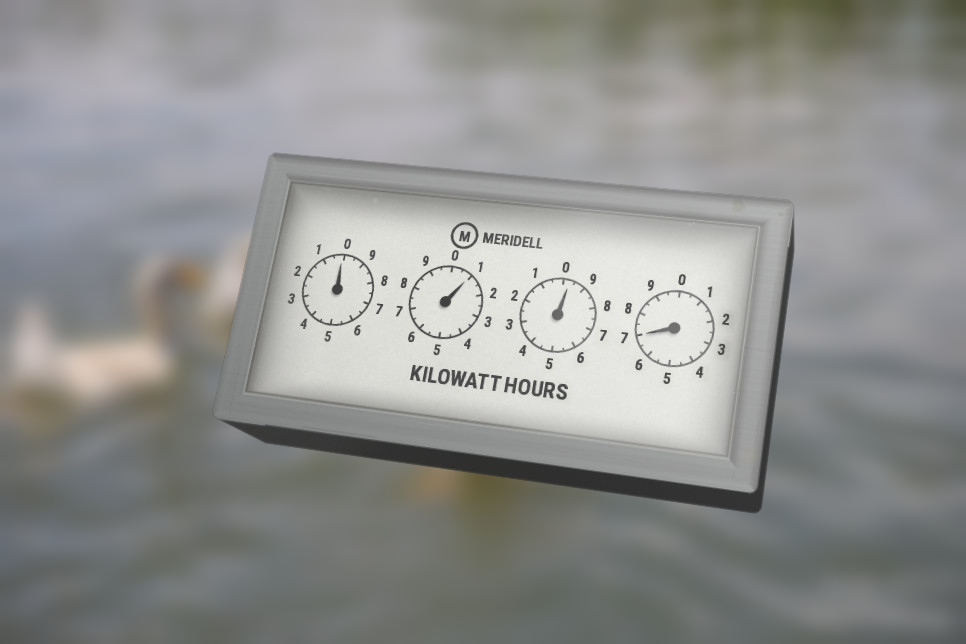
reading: kWh 97
